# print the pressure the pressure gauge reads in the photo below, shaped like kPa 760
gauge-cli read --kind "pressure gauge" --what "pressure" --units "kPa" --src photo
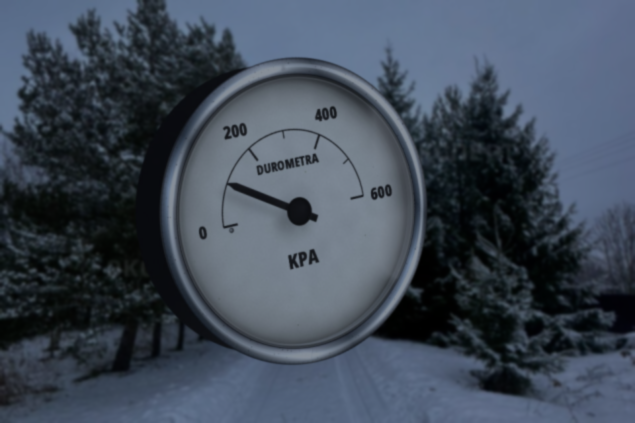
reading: kPa 100
